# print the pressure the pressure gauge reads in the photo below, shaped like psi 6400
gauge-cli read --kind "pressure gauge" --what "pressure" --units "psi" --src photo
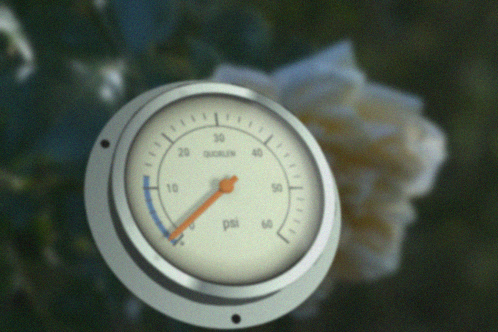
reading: psi 1
